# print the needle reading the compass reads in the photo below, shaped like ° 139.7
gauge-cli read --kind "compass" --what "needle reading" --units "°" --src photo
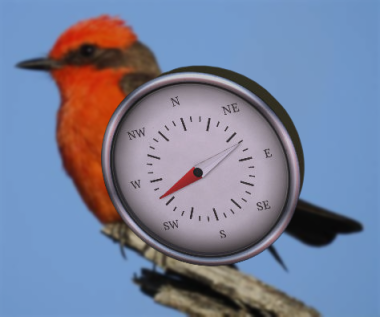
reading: ° 250
